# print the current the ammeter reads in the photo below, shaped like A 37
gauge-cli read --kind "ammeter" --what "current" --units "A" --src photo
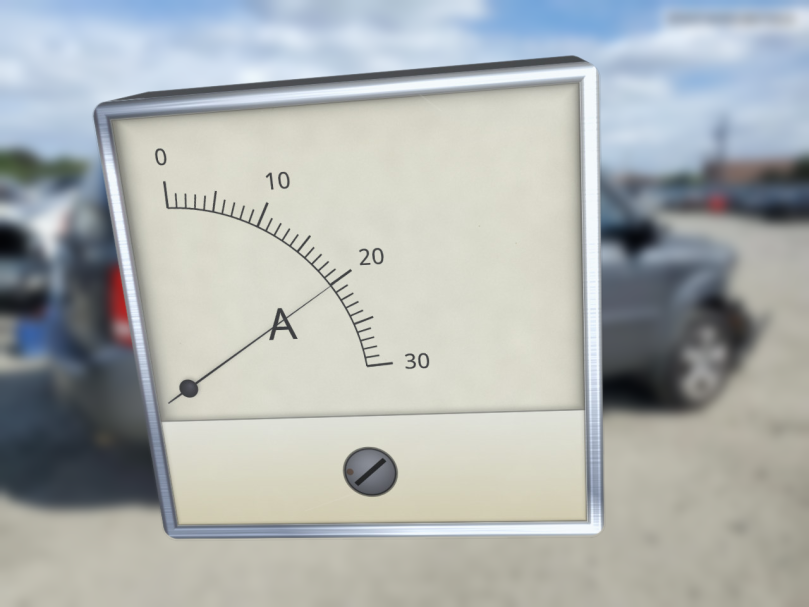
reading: A 20
